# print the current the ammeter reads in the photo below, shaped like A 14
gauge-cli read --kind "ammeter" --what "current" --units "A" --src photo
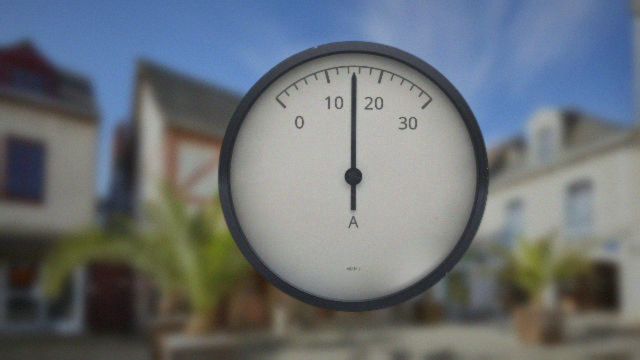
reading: A 15
